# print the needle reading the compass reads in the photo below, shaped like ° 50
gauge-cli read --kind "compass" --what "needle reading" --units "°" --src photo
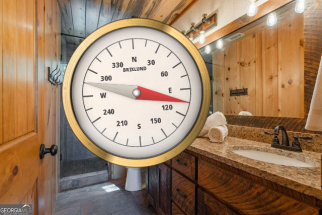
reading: ° 105
